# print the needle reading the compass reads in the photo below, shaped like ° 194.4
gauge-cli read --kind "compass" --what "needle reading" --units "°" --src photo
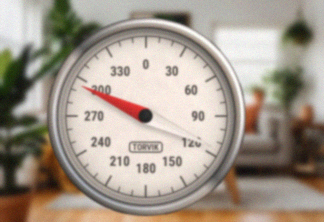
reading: ° 295
